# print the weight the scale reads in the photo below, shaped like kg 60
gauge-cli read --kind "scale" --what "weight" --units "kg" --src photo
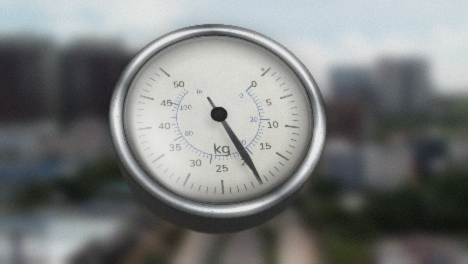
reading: kg 20
